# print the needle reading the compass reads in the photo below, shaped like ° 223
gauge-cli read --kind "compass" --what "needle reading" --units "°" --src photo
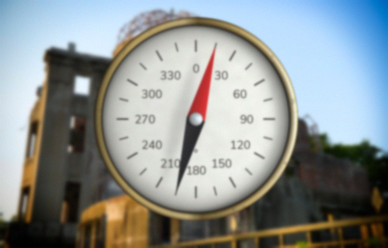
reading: ° 15
